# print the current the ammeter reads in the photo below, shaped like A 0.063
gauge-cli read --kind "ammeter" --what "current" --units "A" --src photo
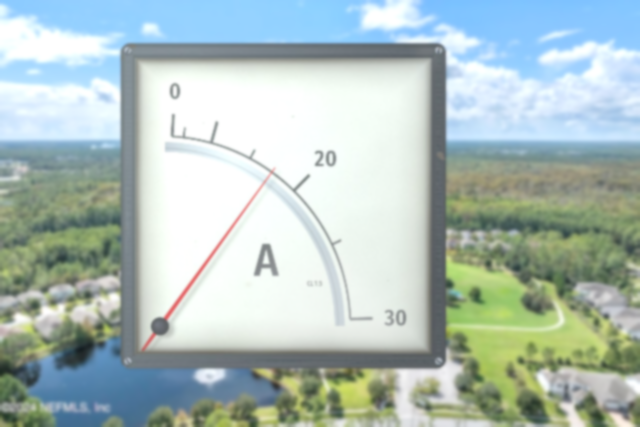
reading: A 17.5
